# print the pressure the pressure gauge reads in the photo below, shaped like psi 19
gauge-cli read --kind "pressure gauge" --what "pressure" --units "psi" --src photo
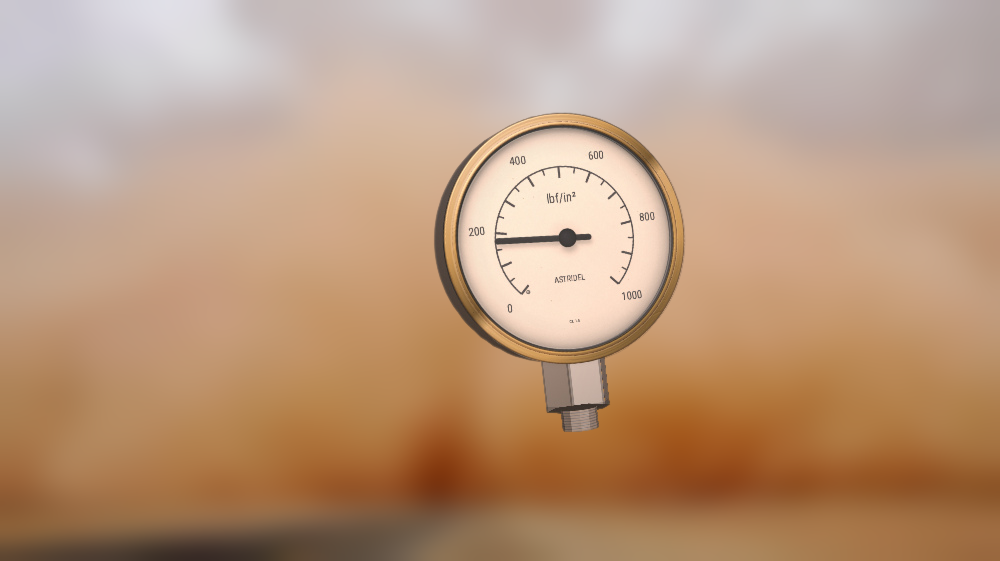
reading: psi 175
